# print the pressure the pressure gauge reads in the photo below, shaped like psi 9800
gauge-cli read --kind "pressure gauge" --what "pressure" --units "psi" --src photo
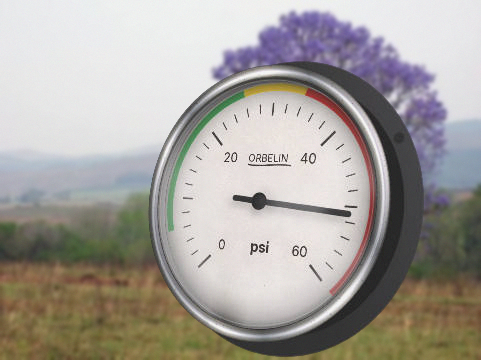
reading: psi 51
